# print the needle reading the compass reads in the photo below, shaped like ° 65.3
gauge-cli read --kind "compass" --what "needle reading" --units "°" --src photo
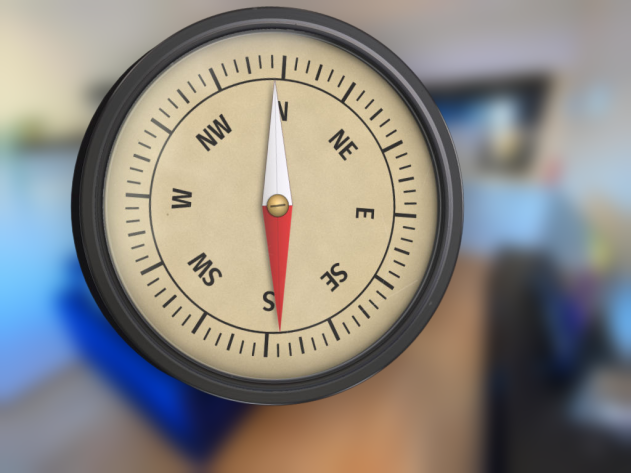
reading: ° 175
